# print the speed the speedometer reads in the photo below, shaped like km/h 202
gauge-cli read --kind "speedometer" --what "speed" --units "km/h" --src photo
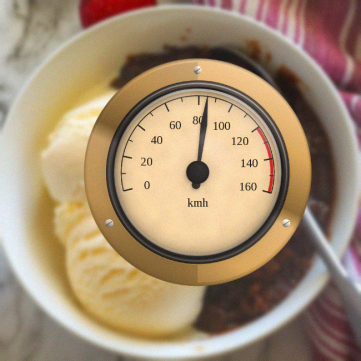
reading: km/h 85
